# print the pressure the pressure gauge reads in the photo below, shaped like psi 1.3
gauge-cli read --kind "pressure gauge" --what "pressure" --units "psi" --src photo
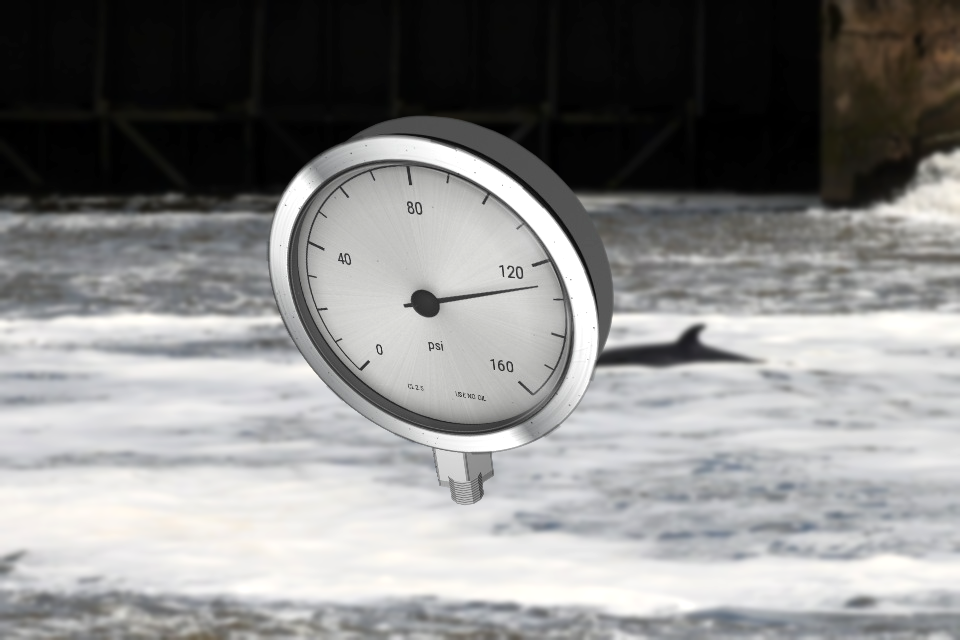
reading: psi 125
